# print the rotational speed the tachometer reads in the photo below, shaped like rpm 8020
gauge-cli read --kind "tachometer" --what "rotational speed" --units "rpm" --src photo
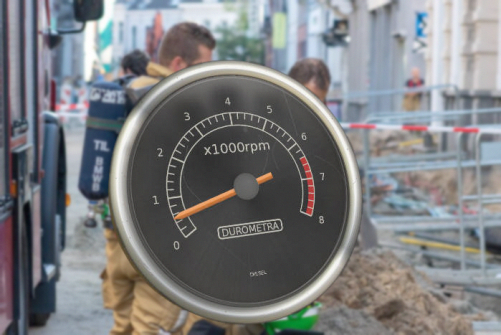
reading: rpm 500
